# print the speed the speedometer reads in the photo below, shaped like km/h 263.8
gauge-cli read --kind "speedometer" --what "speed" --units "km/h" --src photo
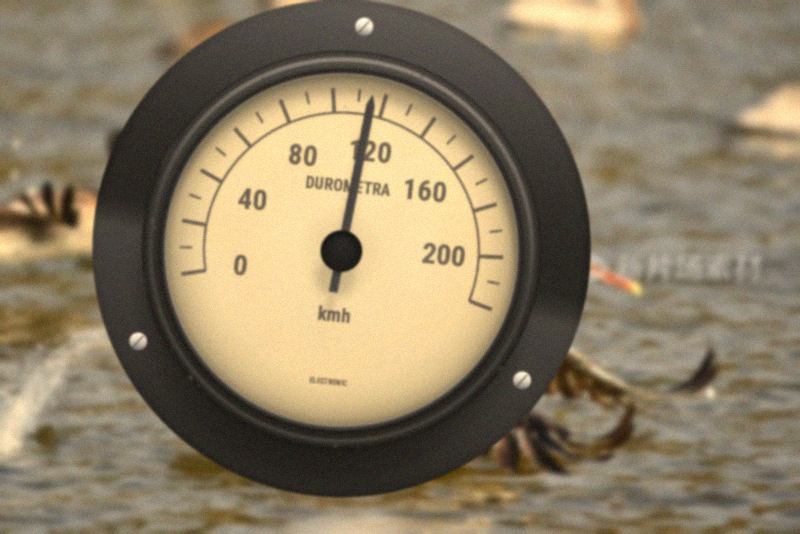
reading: km/h 115
